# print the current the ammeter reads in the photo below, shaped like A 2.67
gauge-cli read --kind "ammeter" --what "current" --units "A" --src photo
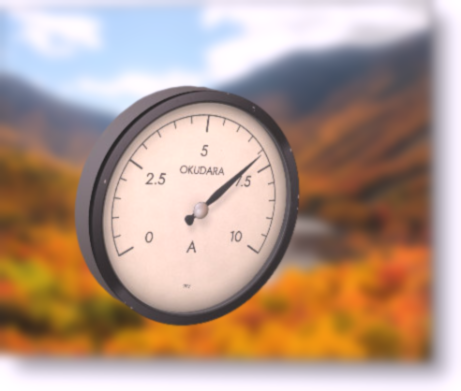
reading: A 7
